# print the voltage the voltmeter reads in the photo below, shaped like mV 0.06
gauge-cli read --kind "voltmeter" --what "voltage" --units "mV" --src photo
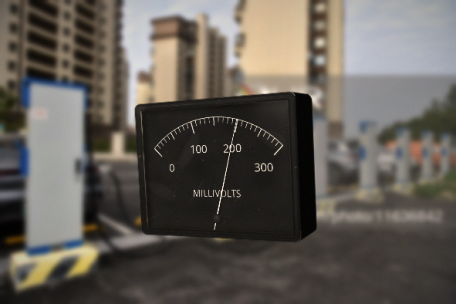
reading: mV 200
